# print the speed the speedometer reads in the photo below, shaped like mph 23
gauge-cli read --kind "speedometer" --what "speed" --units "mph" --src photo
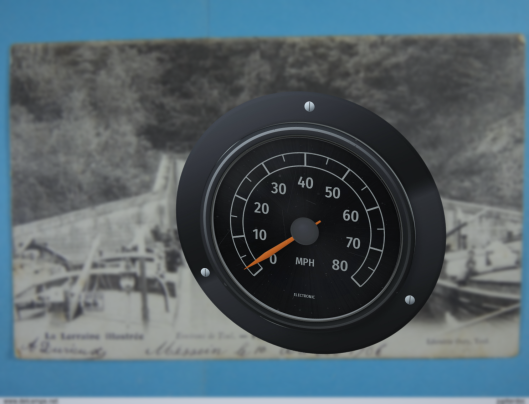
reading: mph 2.5
